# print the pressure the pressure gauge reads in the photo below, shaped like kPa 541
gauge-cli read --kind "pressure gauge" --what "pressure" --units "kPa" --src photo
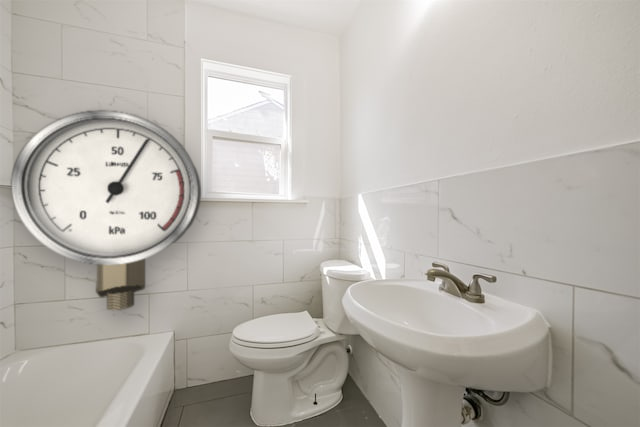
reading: kPa 60
